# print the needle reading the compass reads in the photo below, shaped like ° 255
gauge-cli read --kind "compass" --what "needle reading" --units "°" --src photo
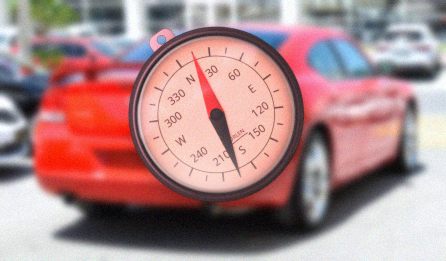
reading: ° 15
